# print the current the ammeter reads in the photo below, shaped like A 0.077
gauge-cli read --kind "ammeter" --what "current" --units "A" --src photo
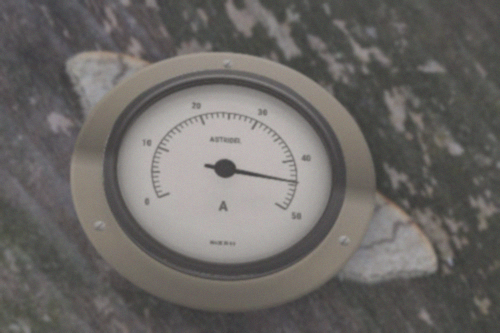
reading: A 45
